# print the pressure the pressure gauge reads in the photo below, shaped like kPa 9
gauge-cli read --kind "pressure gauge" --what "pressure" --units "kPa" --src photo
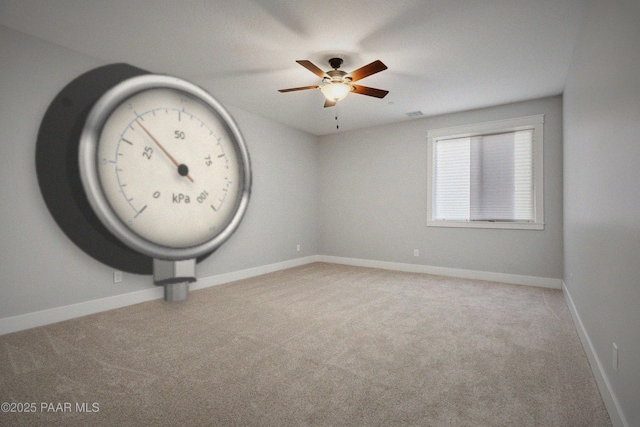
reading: kPa 32.5
